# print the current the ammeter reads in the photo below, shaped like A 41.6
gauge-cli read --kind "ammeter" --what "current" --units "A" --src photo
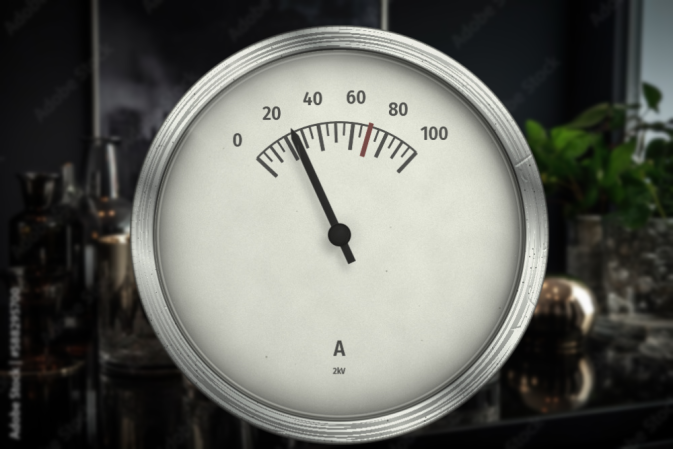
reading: A 25
